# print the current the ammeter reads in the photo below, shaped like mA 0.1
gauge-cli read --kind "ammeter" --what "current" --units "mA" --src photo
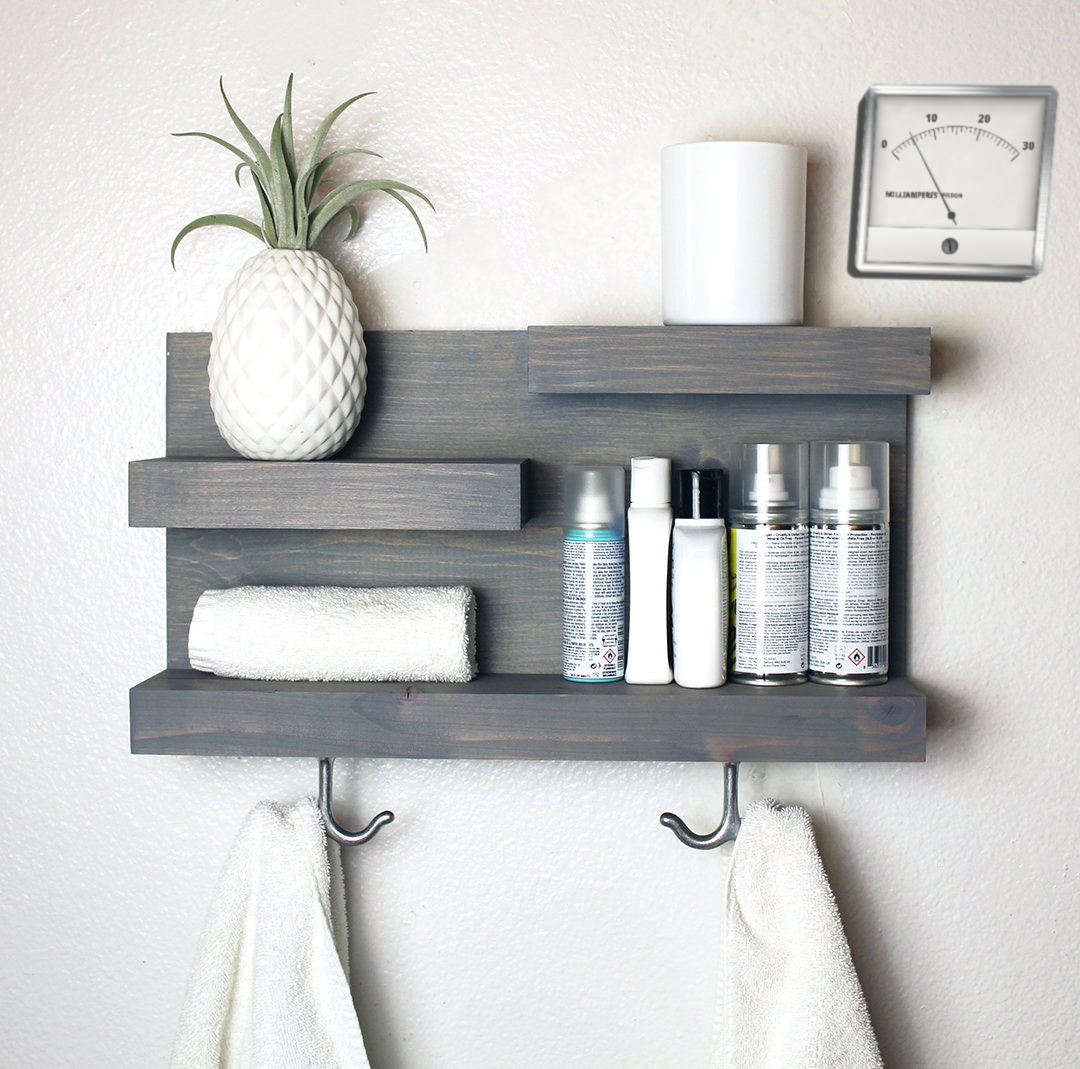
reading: mA 5
